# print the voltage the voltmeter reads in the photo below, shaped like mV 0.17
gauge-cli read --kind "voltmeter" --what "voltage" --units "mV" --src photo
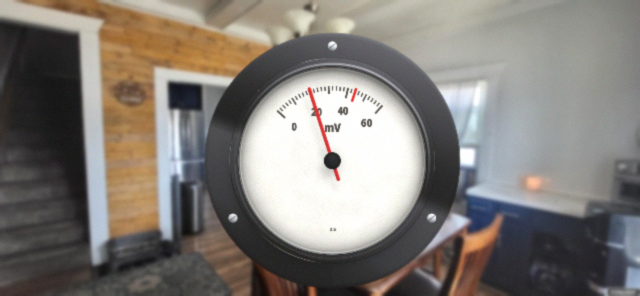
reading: mV 20
